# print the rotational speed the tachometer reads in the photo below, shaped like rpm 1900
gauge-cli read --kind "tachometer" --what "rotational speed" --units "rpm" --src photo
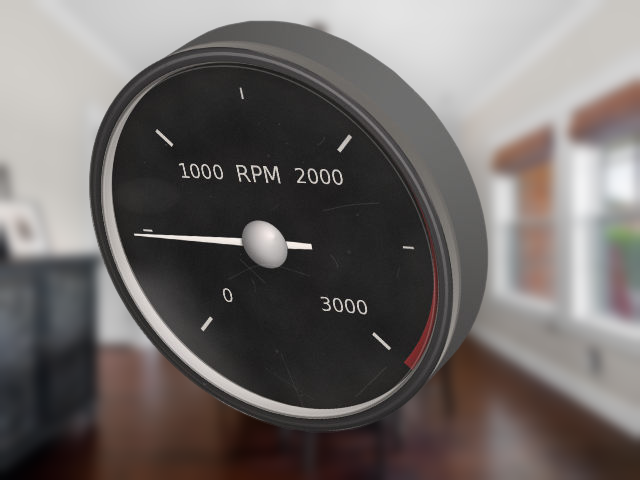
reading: rpm 500
